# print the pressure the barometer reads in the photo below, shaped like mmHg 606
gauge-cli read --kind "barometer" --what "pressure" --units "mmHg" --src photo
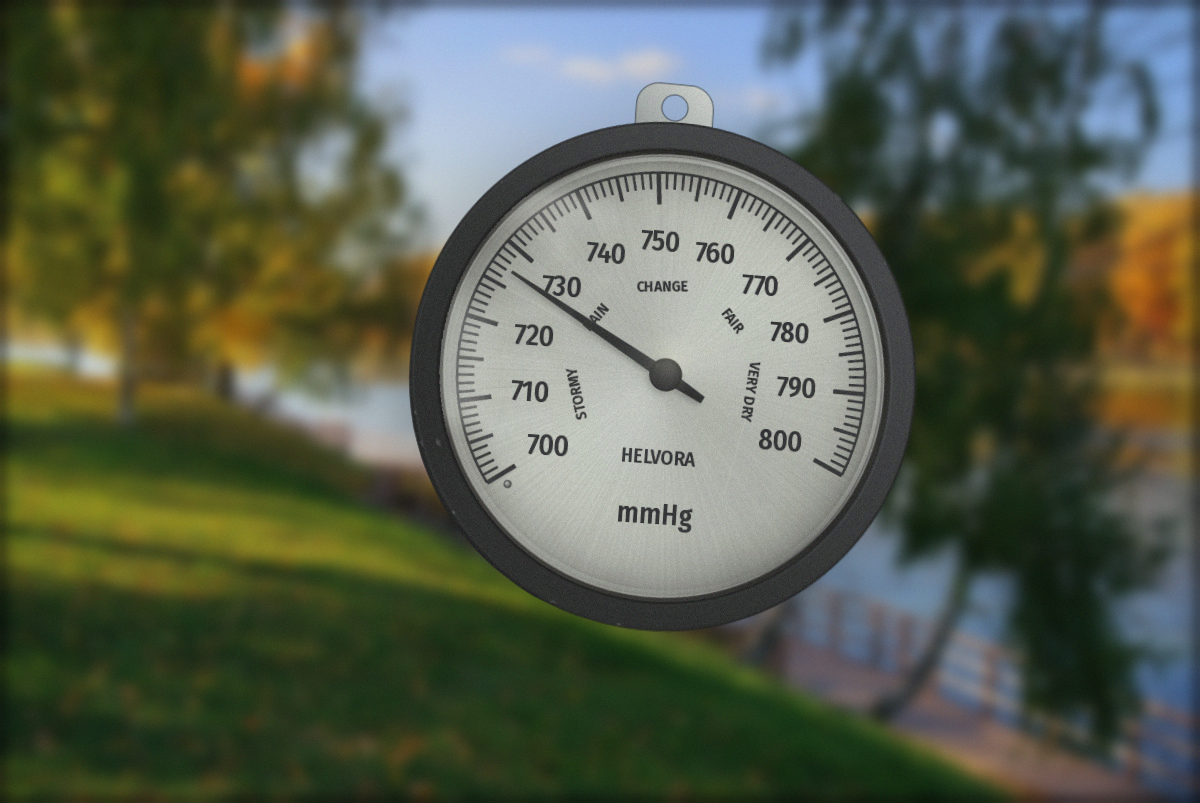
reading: mmHg 727
